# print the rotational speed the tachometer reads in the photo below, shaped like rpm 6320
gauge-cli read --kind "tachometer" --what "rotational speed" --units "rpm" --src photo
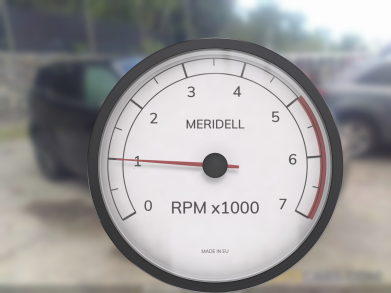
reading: rpm 1000
